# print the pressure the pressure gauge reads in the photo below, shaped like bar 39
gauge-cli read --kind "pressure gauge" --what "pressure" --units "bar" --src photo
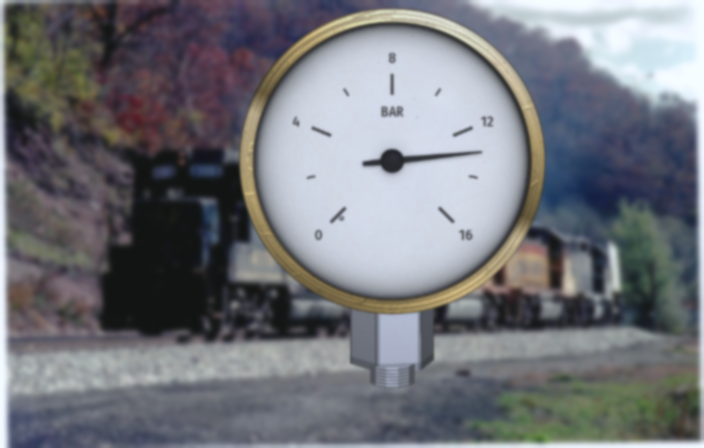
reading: bar 13
